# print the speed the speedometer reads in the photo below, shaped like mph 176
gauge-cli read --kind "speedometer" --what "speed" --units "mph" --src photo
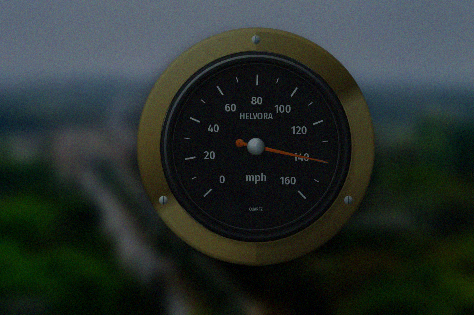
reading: mph 140
